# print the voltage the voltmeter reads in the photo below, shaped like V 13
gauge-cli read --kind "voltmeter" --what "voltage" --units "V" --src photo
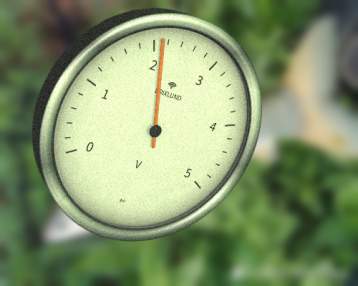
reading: V 2.1
